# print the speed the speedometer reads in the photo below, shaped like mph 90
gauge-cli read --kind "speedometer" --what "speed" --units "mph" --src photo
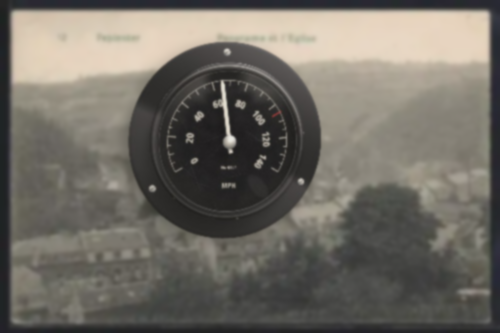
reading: mph 65
